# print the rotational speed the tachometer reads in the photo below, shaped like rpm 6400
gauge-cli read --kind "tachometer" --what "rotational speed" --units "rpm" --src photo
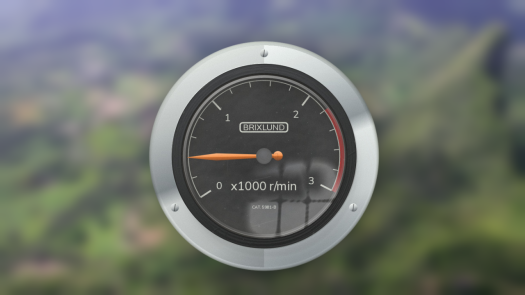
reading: rpm 400
